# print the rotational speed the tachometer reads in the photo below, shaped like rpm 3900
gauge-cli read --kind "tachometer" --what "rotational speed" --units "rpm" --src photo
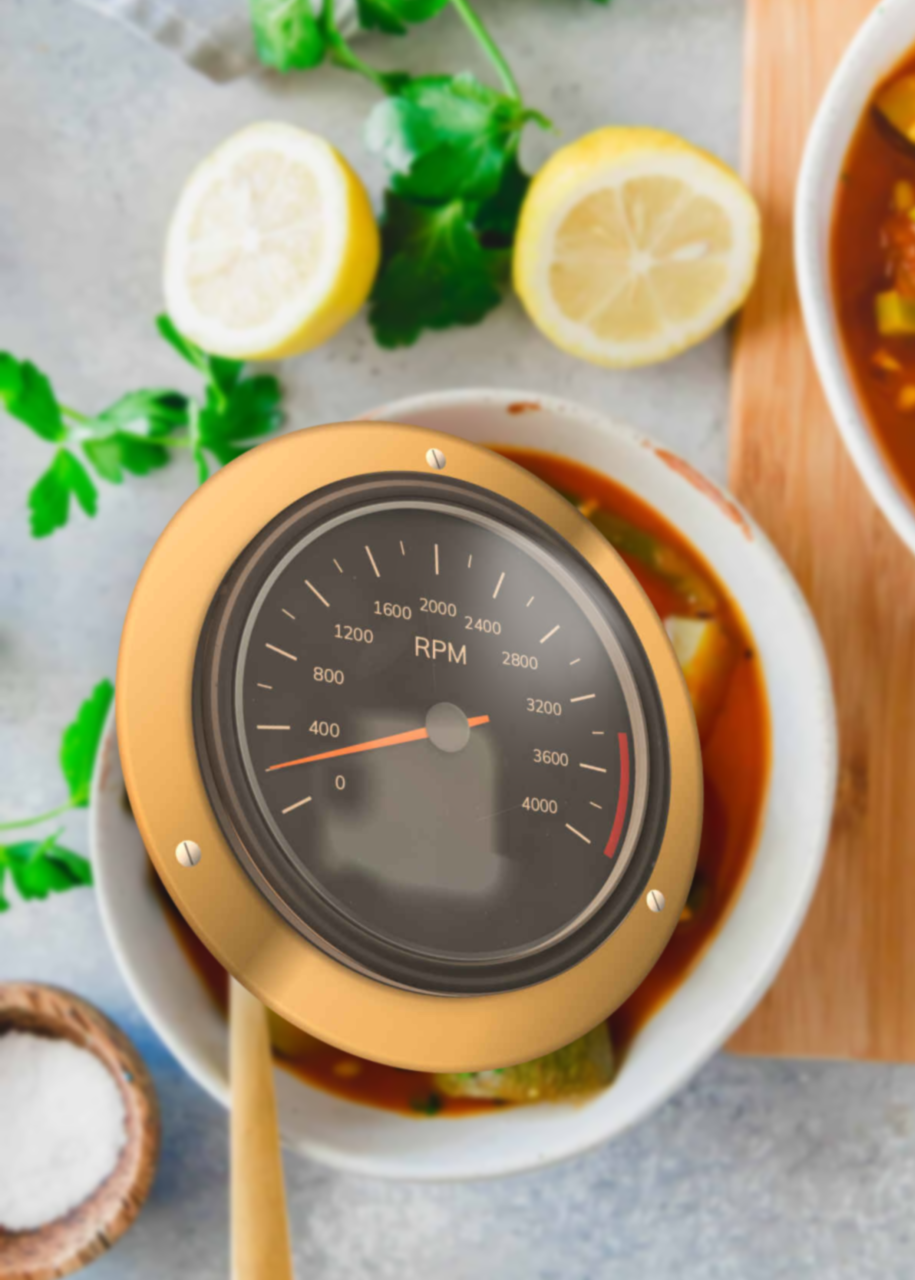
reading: rpm 200
